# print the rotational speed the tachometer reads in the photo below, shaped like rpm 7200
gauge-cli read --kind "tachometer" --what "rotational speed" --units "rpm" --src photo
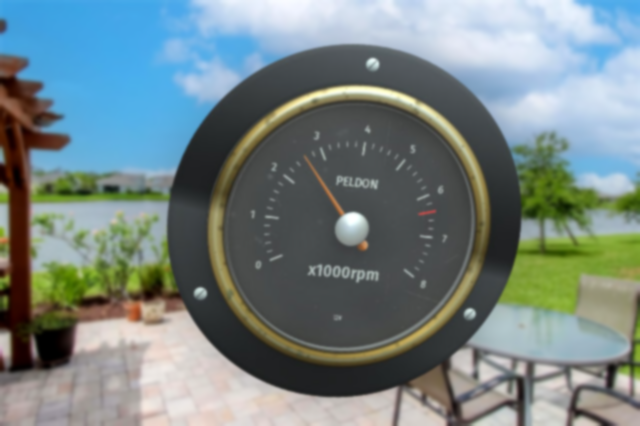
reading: rpm 2600
